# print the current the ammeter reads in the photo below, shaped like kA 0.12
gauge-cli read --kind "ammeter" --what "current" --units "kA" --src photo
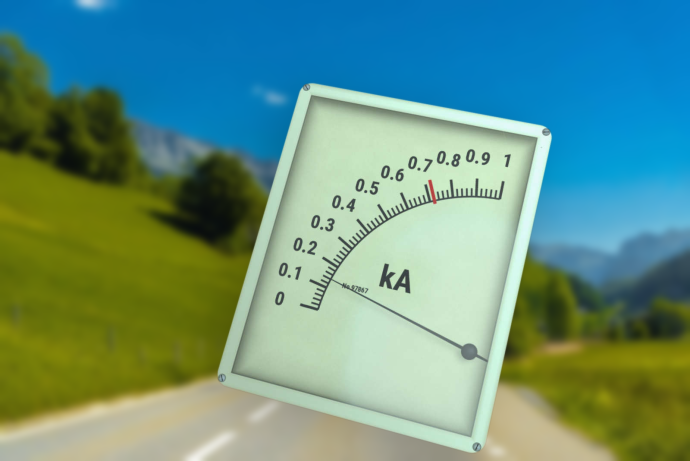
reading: kA 0.14
